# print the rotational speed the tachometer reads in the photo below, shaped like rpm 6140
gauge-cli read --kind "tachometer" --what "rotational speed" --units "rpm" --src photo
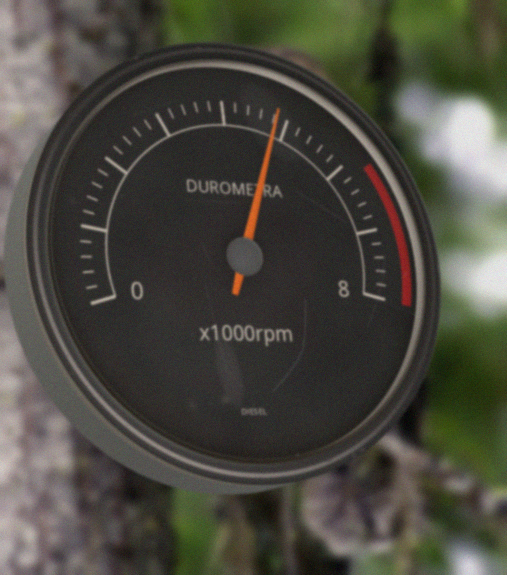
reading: rpm 4800
